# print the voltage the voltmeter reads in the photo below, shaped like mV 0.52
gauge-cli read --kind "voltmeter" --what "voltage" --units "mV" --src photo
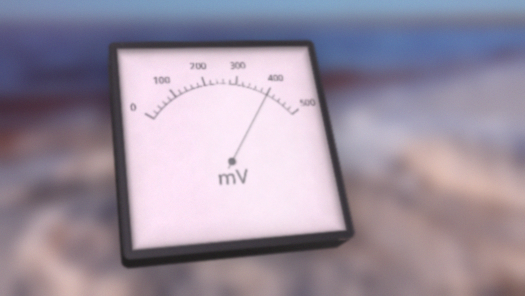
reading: mV 400
